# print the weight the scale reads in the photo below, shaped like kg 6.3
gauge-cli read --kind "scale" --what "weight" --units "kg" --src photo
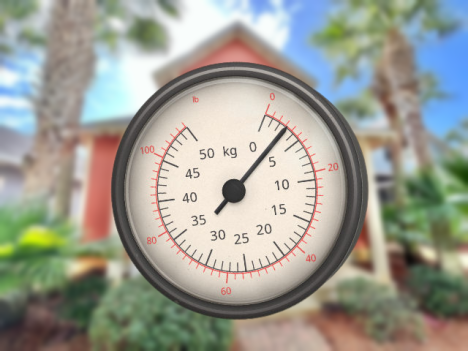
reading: kg 3
